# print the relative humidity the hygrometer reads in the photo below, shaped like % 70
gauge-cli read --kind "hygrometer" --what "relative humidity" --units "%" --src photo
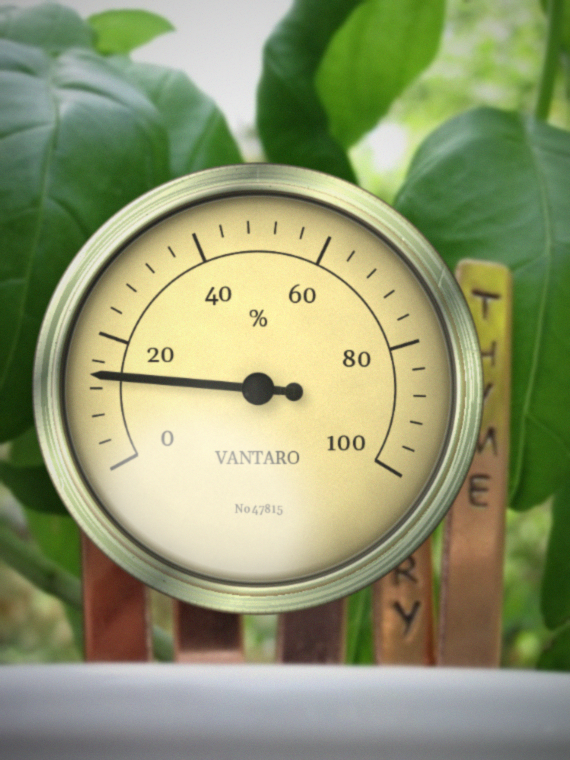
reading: % 14
